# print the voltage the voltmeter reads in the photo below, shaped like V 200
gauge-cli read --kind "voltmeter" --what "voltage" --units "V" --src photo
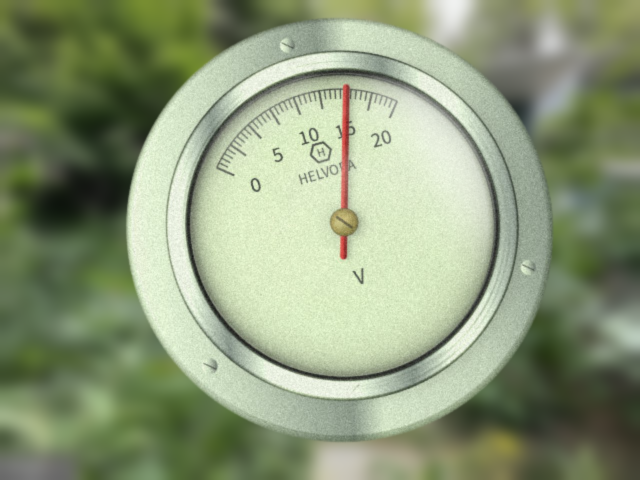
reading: V 15
